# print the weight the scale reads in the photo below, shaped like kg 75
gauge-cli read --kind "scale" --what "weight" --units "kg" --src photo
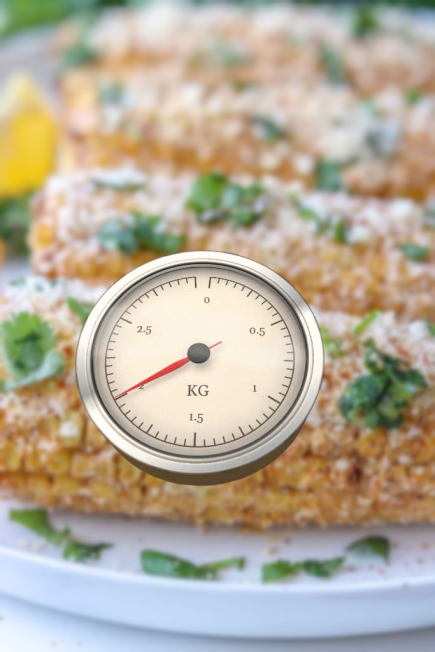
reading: kg 2
